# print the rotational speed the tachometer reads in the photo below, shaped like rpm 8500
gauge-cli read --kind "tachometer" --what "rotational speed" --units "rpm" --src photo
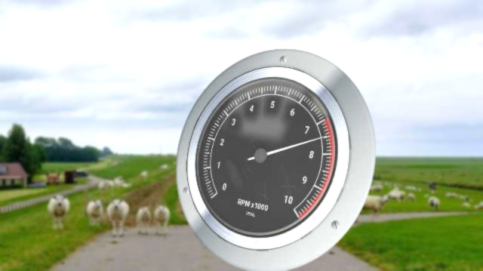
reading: rpm 7500
